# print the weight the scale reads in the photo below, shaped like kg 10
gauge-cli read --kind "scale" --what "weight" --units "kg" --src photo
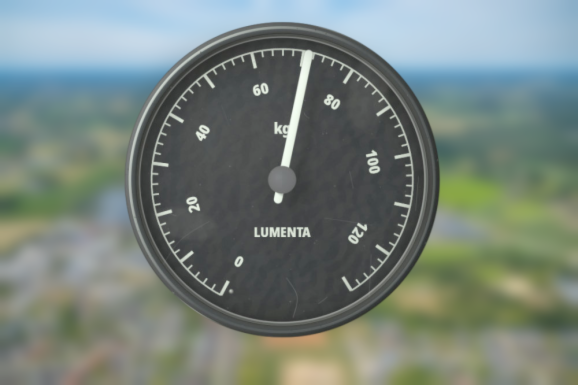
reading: kg 71
